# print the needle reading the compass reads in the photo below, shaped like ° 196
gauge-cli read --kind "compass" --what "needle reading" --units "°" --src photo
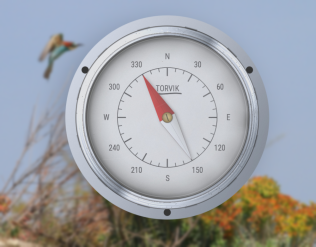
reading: ° 330
